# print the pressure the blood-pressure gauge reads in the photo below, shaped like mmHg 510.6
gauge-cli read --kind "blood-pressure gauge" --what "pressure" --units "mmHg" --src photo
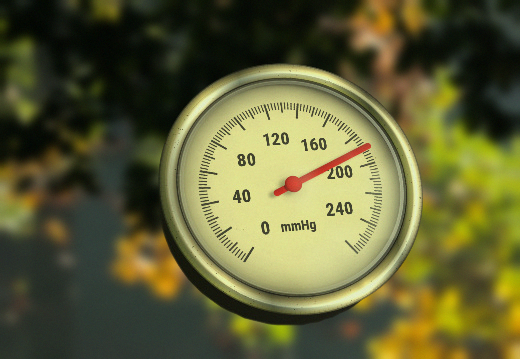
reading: mmHg 190
